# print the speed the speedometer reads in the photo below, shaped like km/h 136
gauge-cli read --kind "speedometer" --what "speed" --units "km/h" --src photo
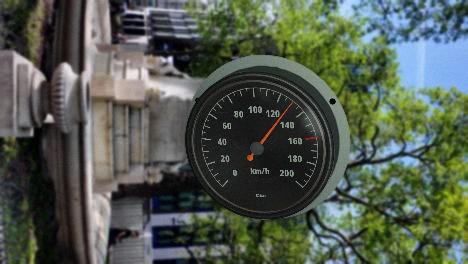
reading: km/h 130
